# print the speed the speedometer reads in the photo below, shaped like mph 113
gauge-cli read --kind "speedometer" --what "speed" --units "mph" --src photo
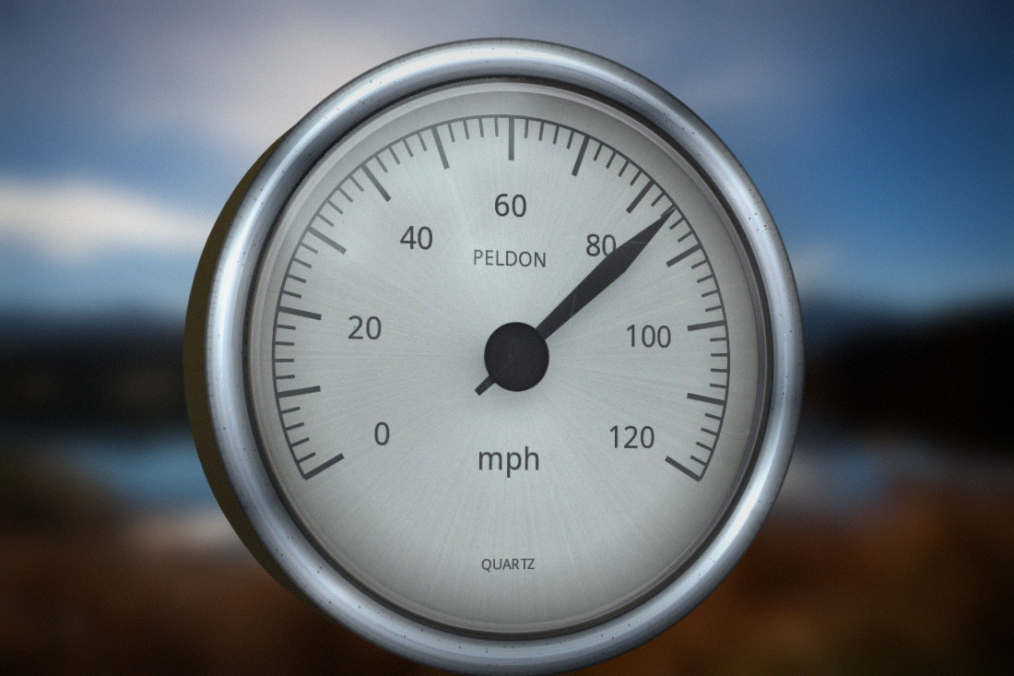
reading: mph 84
